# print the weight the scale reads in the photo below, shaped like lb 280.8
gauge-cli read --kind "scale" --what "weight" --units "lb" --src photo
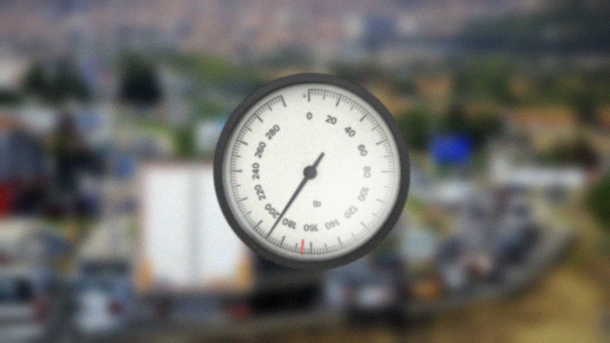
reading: lb 190
